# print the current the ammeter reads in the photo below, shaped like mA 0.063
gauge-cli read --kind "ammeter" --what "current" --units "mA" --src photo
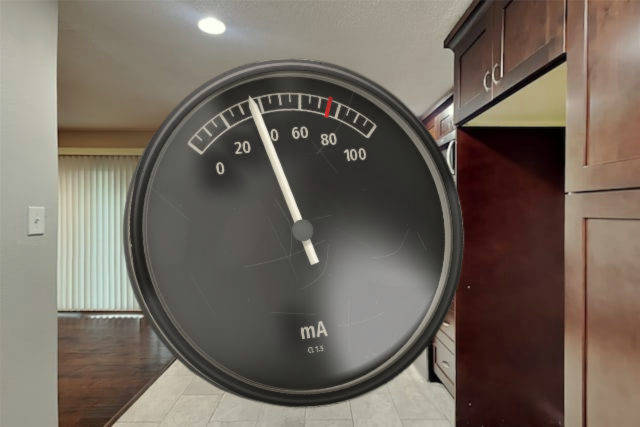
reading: mA 35
